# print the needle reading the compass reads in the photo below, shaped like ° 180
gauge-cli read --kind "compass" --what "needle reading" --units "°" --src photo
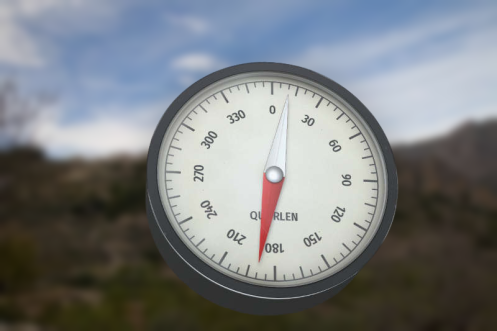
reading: ° 190
